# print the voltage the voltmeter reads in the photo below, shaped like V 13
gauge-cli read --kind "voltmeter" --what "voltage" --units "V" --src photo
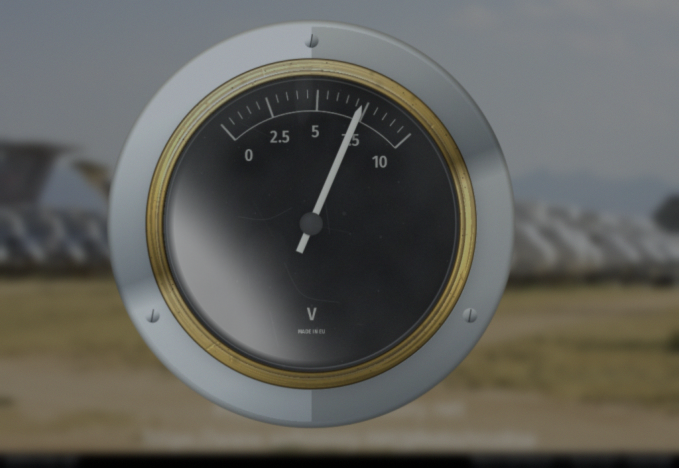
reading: V 7.25
